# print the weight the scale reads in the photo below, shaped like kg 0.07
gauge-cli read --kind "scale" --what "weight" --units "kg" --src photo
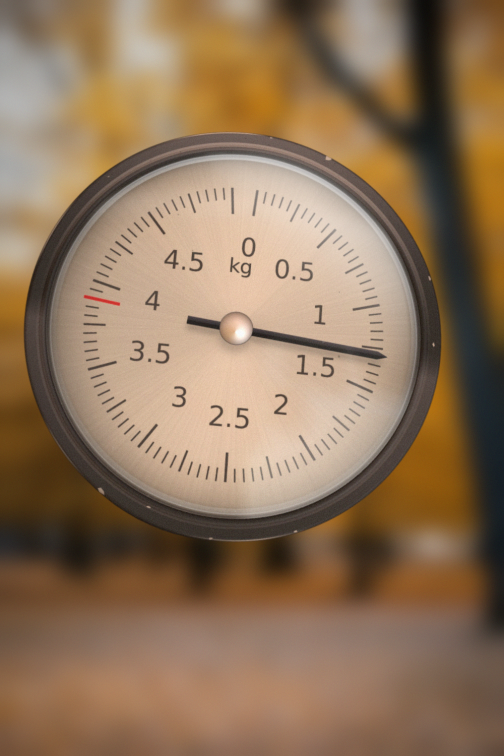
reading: kg 1.3
